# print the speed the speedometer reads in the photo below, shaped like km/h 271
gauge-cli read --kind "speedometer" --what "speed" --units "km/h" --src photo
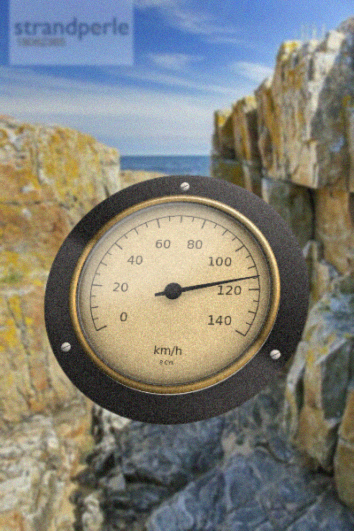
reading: km/h 115
